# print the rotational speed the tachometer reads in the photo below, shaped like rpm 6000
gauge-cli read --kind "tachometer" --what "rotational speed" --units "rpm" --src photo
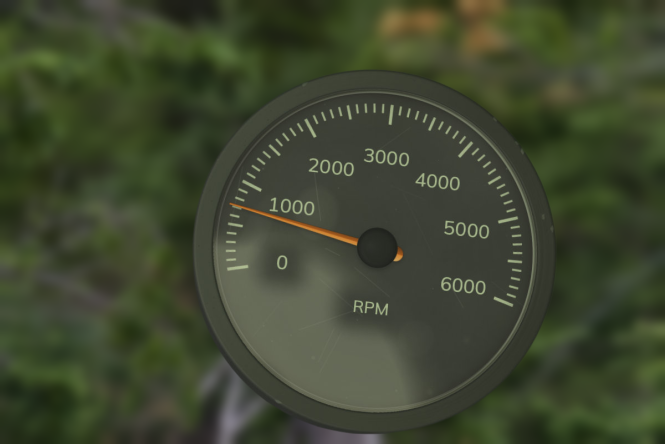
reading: rpm 700
